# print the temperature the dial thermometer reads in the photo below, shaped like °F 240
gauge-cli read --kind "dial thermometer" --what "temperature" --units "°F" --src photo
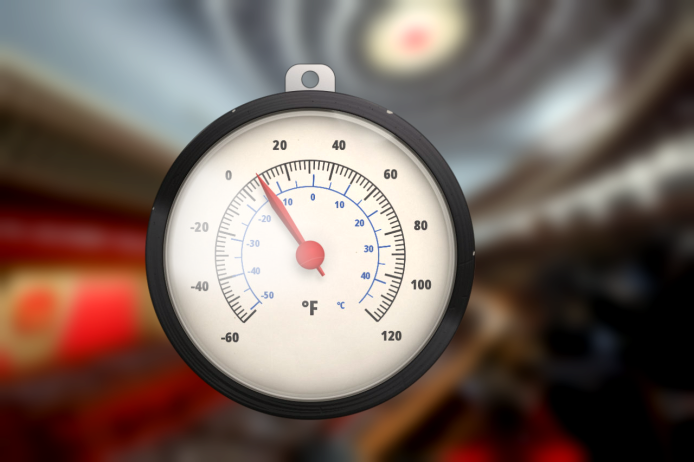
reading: °F 8
